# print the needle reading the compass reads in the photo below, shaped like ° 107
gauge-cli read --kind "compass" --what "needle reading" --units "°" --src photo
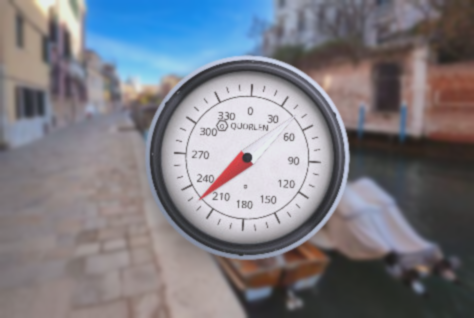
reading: ° 225
